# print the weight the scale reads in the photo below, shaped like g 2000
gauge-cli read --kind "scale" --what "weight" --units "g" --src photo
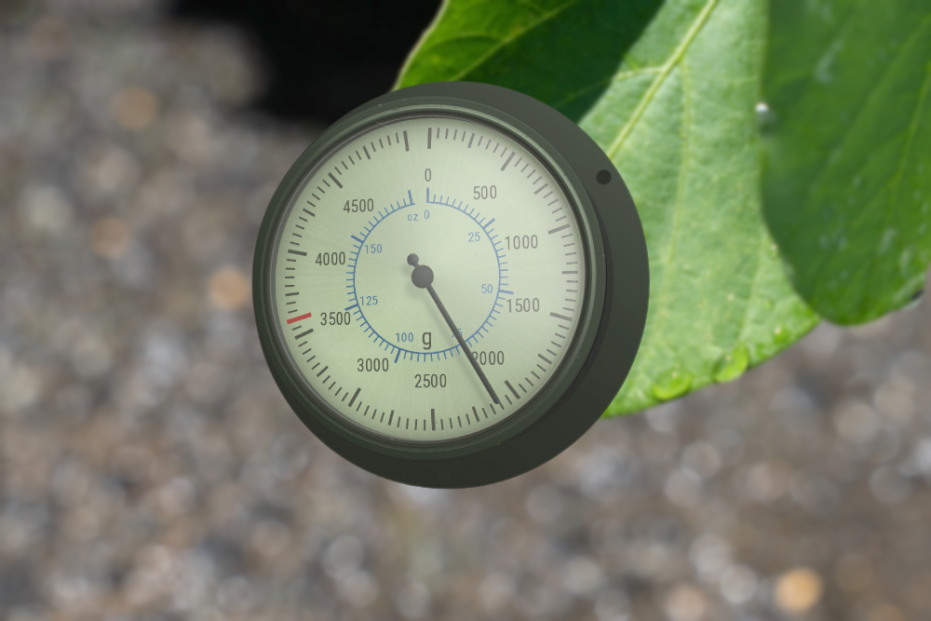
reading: g 2100
